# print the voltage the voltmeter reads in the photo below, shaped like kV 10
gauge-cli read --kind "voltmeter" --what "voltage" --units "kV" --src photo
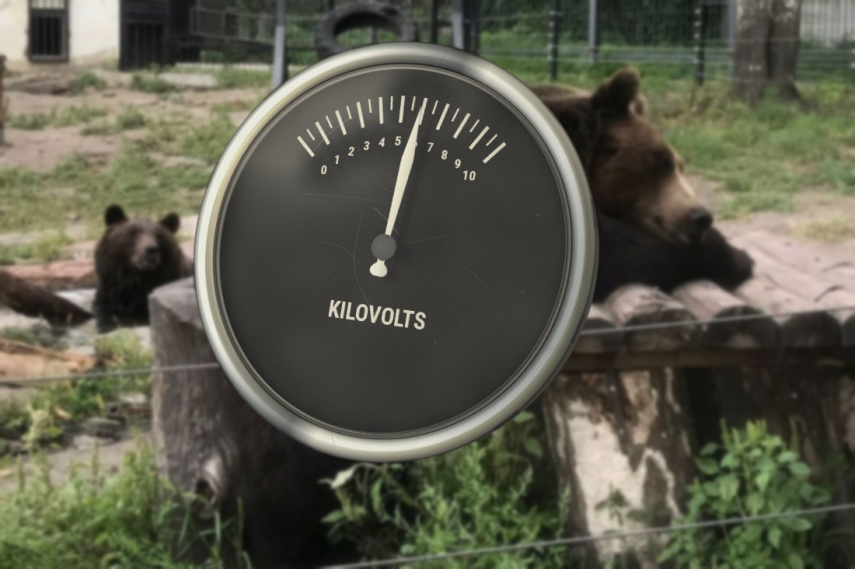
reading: kV 6
